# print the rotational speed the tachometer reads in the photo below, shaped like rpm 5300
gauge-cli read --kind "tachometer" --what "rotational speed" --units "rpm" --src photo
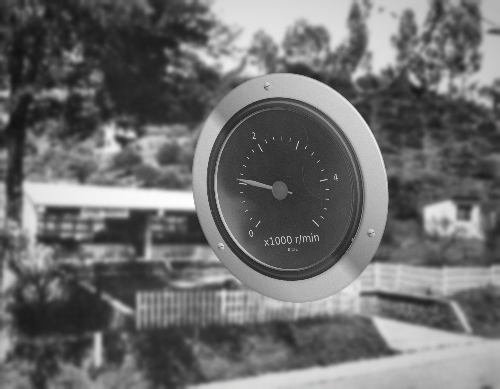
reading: rpm 1100
